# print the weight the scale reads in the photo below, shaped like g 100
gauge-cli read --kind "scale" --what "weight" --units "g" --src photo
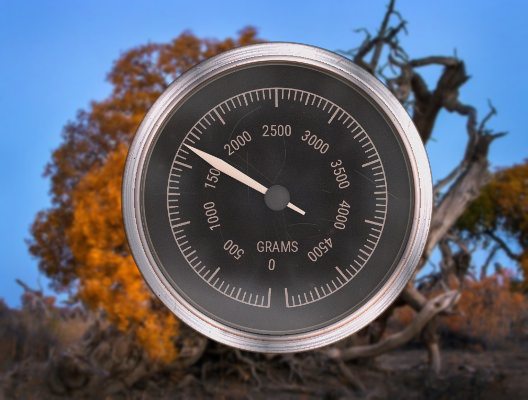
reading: g 1650
